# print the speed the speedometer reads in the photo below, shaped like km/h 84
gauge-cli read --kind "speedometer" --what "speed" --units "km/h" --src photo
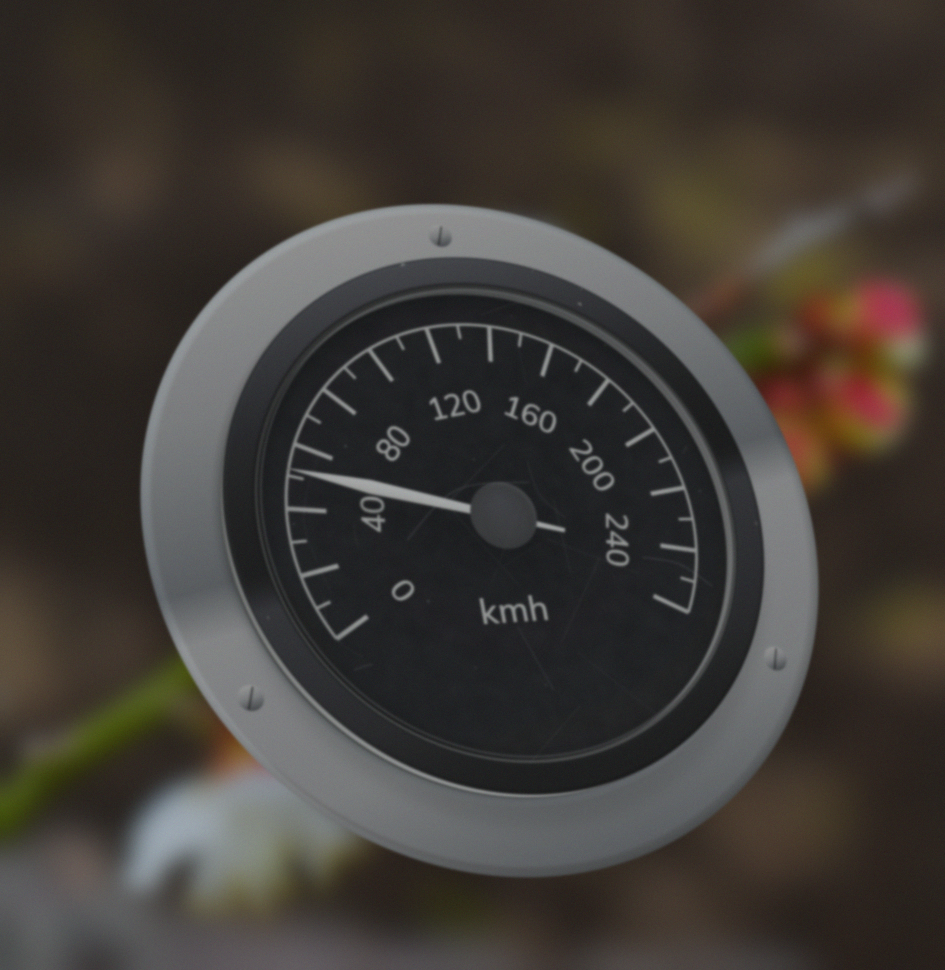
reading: km/h 50
